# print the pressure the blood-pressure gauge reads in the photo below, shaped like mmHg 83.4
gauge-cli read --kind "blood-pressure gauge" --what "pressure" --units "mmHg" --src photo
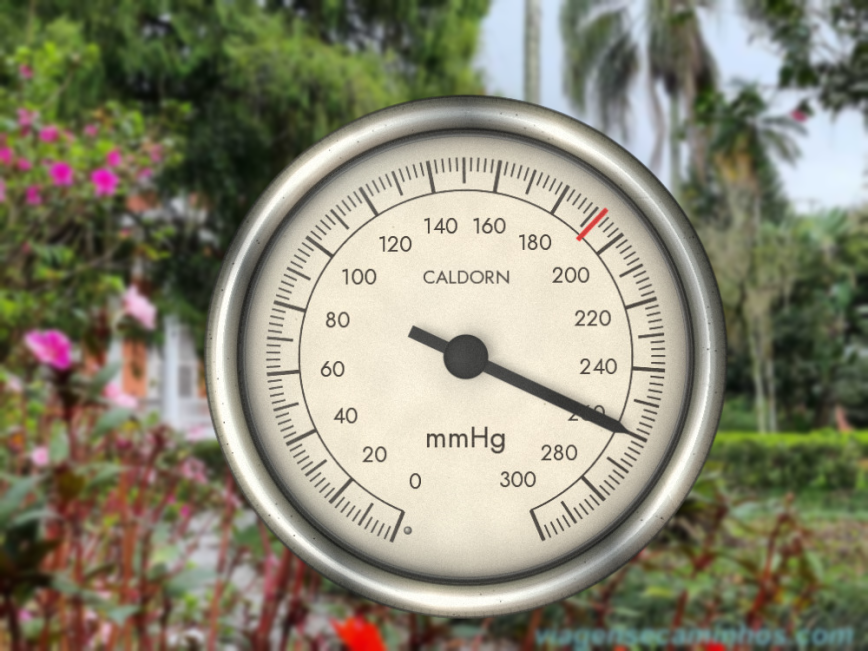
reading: mmHg 260
